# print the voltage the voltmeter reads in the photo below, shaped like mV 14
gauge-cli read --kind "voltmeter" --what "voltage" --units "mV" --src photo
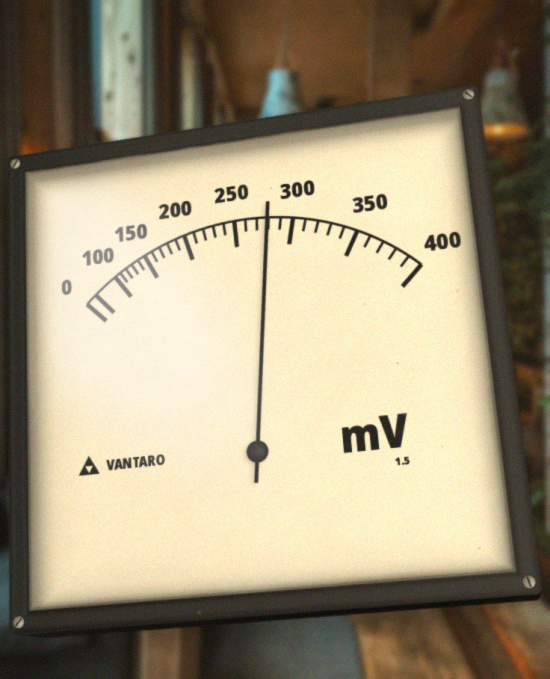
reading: mV 280
